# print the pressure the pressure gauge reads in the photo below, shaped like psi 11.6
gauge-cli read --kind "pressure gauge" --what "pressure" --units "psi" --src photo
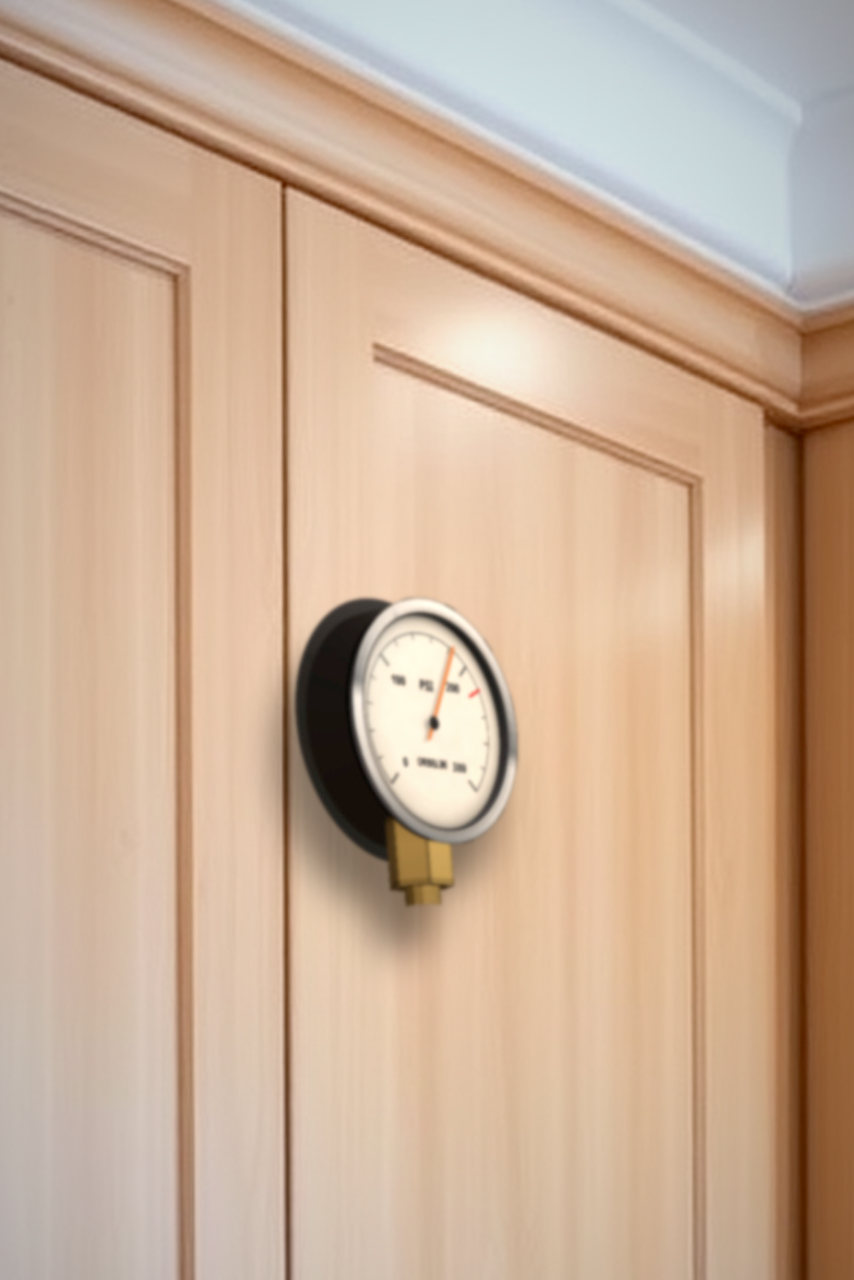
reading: psi 180
